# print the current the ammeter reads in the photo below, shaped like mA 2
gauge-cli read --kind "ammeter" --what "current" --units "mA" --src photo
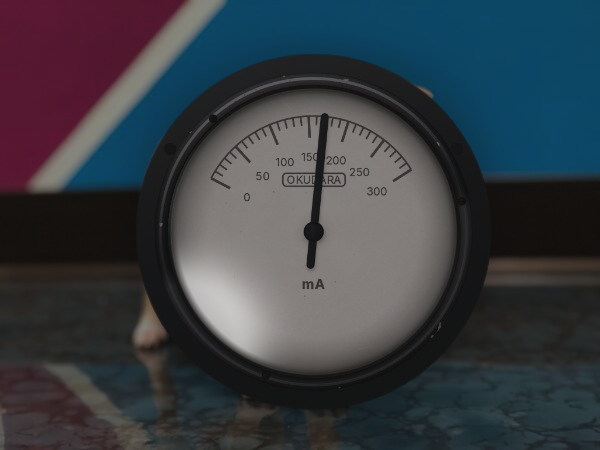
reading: mA 170
